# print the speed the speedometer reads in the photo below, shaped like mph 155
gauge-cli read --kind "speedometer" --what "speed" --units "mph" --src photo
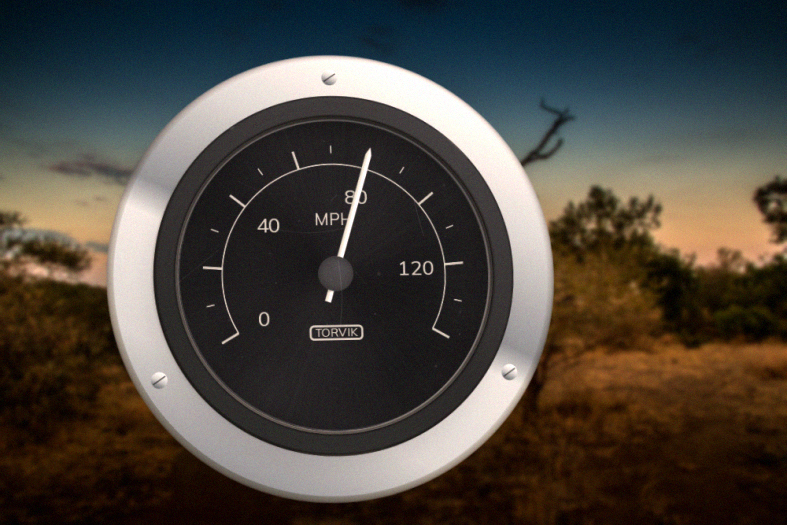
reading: mph 80
